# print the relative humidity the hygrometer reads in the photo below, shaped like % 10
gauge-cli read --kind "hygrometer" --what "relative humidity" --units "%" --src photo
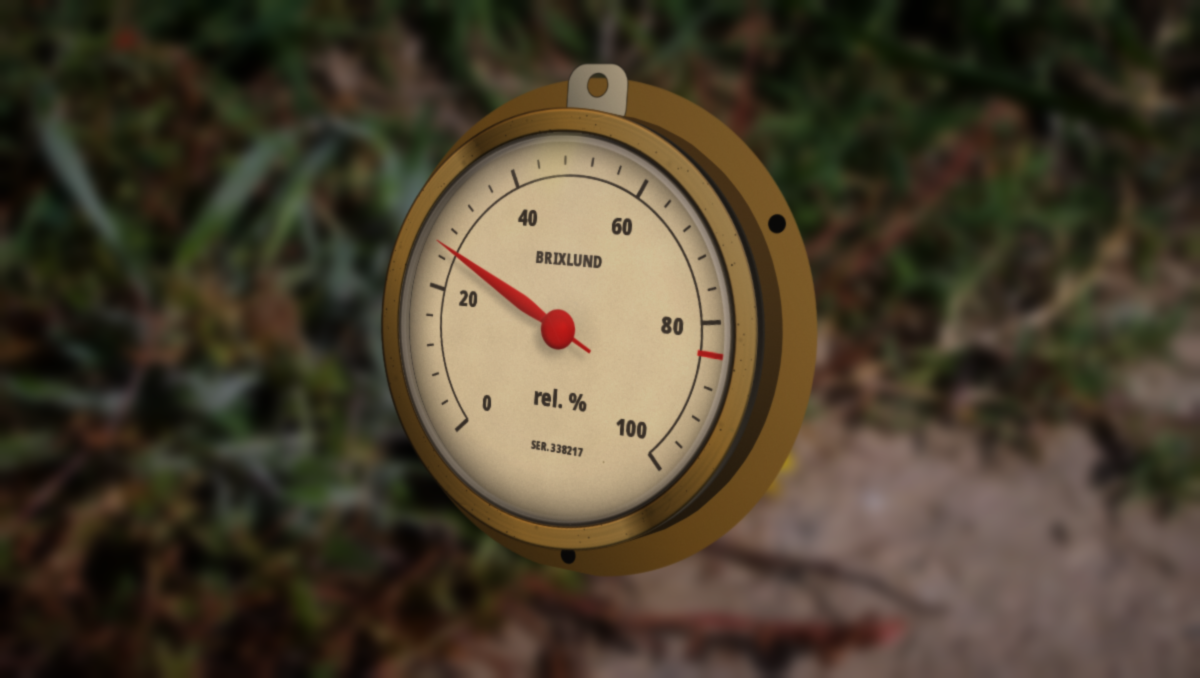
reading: % 26
